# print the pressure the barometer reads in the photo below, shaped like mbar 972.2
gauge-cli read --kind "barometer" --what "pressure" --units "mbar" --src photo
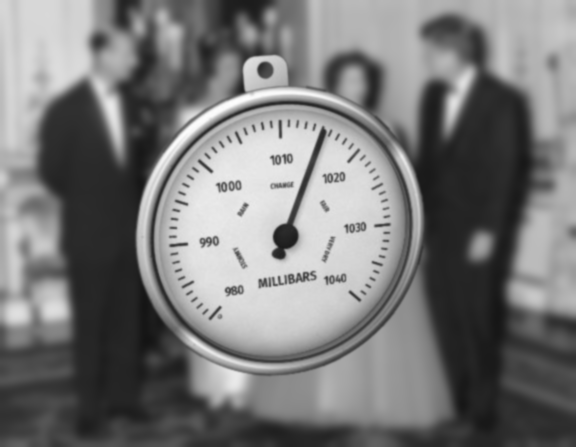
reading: mbar 1015
